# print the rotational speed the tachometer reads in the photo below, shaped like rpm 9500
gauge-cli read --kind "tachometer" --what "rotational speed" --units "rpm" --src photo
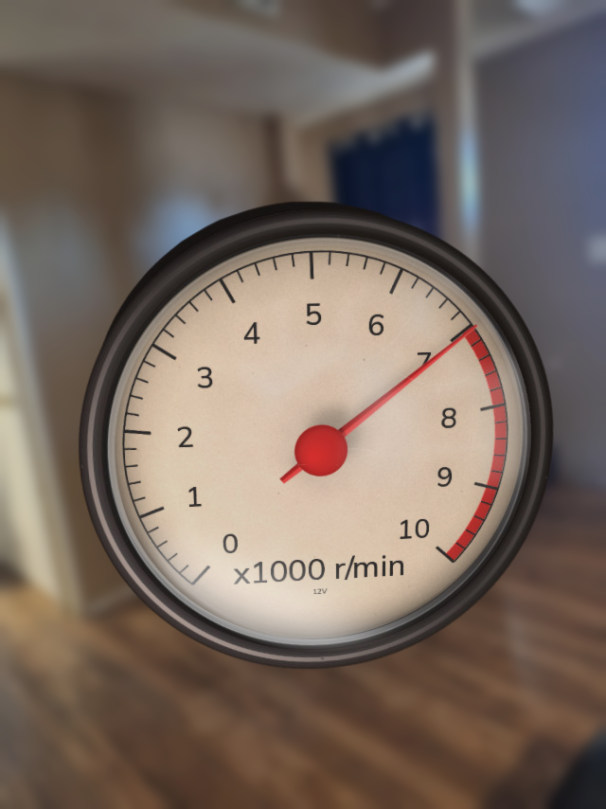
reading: rpm 7000
